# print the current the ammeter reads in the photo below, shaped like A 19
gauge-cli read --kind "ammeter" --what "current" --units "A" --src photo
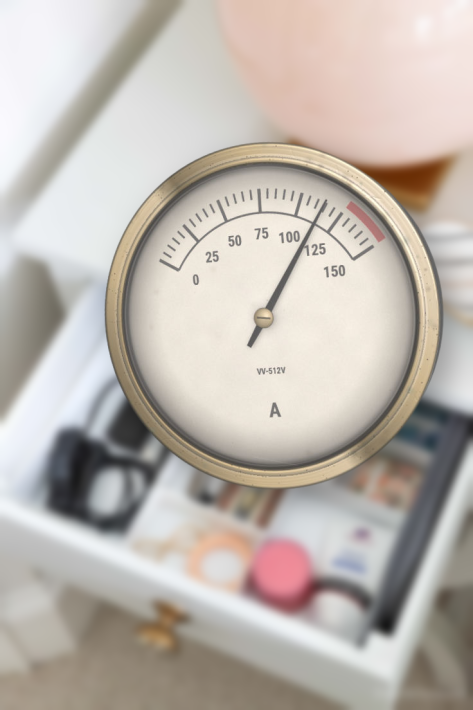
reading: A 115
